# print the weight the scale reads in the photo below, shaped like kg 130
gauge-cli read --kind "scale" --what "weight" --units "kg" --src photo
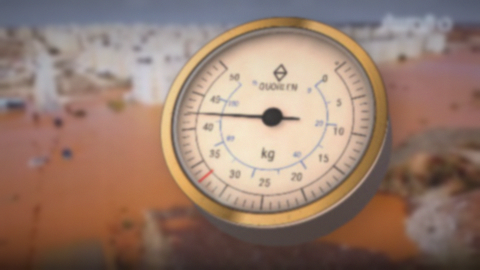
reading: kg 42
